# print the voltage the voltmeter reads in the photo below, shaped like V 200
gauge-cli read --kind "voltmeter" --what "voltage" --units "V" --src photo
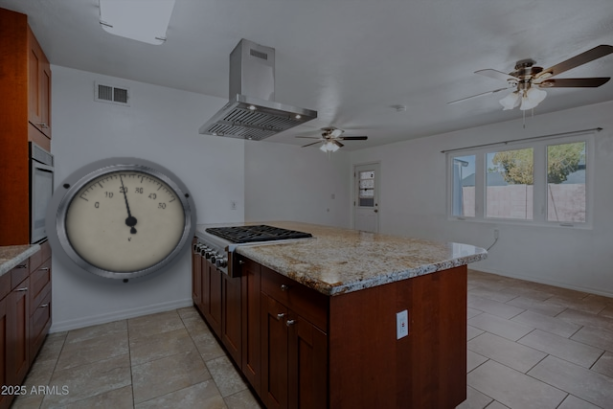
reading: V 20
